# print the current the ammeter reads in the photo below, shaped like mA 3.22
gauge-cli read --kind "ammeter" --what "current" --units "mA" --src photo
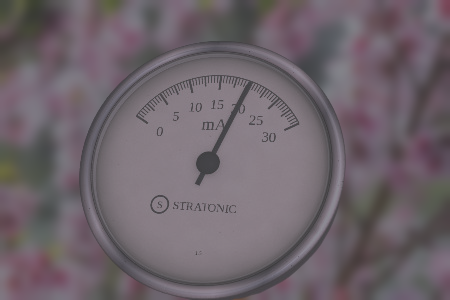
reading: mA 20
